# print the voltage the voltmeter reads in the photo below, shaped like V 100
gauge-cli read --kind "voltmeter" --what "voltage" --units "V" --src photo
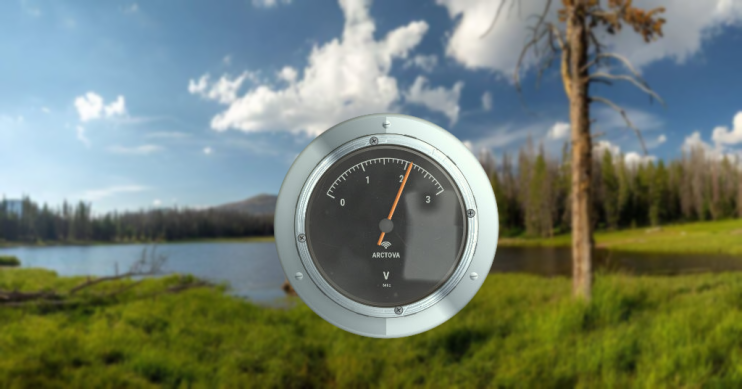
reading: V 2.1
